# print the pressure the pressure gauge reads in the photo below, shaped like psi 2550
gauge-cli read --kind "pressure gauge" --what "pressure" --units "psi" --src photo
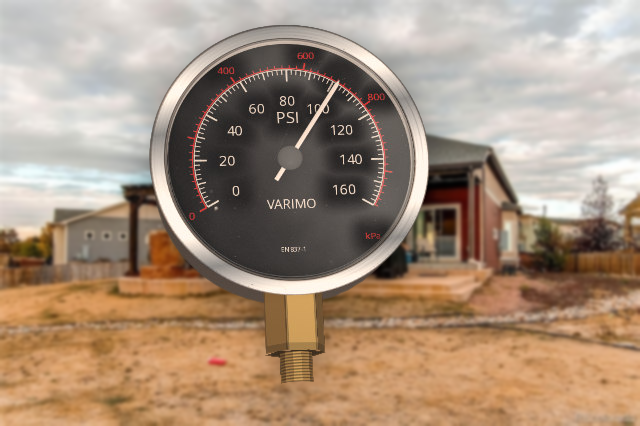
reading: psi 102
